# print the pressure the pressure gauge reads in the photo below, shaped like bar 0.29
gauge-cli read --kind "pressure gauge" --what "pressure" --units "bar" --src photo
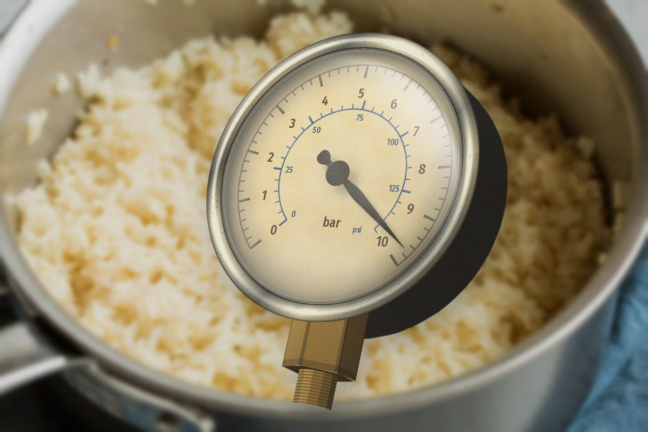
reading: bar 9.7
